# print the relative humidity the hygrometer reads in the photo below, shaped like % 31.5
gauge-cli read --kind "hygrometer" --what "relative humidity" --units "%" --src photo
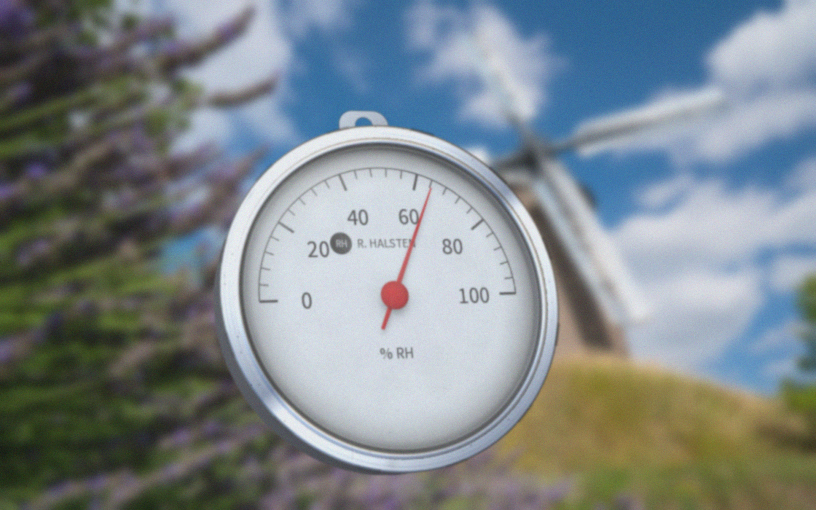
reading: % 64
